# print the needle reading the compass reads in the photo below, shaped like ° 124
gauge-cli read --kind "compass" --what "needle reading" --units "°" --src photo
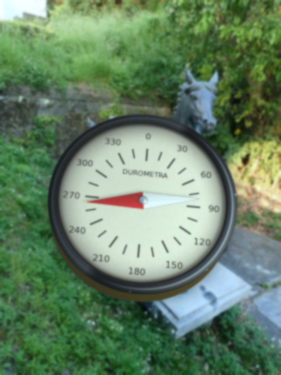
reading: ° 262.5
